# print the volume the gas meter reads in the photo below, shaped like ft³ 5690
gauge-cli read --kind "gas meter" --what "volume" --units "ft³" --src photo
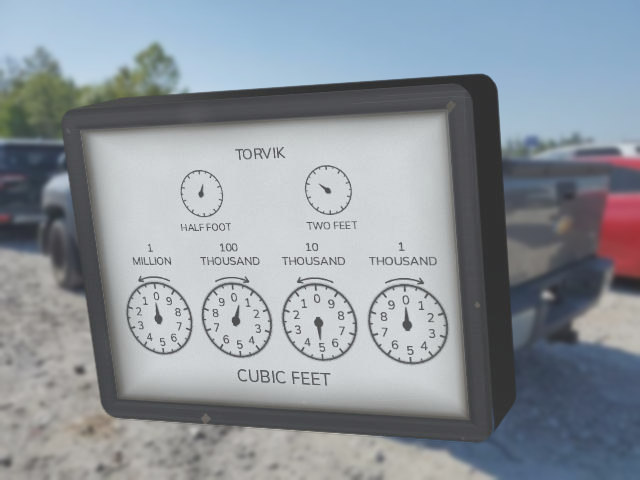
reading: ft³ 5000
